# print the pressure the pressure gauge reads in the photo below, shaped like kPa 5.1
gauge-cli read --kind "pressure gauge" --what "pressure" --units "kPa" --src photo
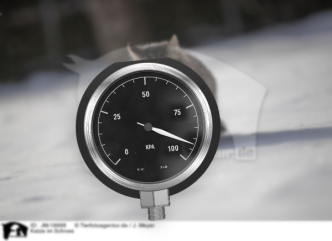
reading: kPa 92.5
